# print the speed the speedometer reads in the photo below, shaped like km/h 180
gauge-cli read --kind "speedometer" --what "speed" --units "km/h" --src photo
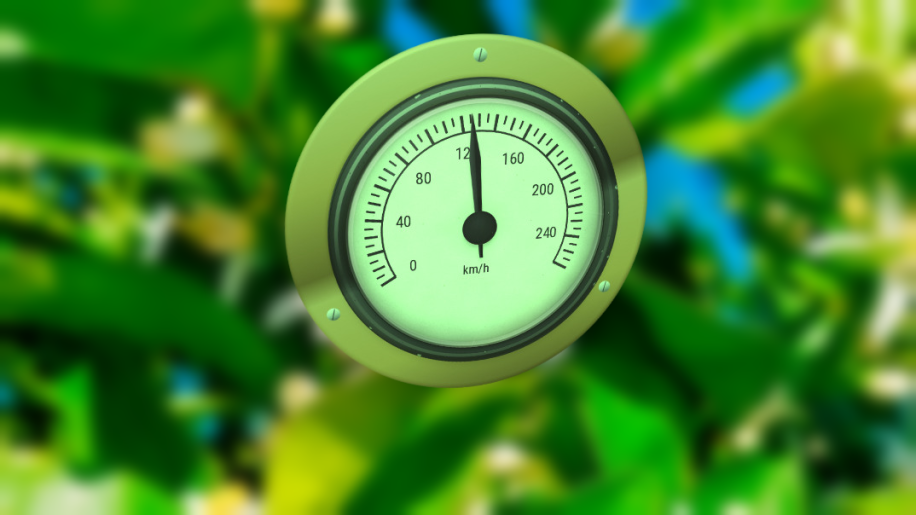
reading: km/h 125
